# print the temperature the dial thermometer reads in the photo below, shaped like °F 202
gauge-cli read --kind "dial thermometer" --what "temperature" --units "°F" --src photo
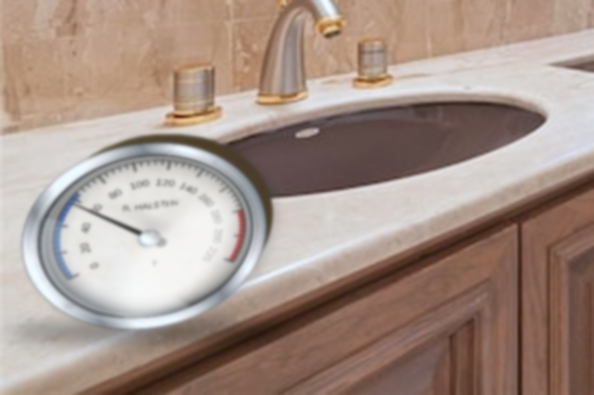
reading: °F 60
